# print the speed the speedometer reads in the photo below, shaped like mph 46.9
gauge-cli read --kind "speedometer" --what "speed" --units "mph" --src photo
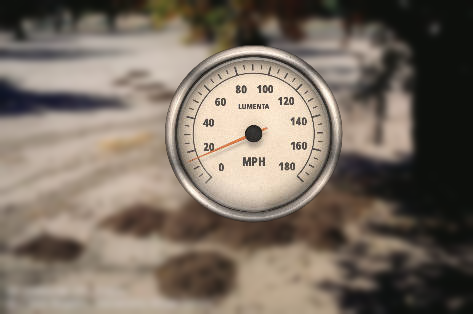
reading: mph 15
